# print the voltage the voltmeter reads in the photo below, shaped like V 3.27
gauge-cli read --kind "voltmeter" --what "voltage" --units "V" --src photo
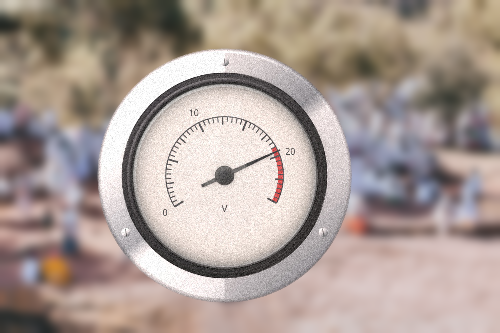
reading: V 19.5
